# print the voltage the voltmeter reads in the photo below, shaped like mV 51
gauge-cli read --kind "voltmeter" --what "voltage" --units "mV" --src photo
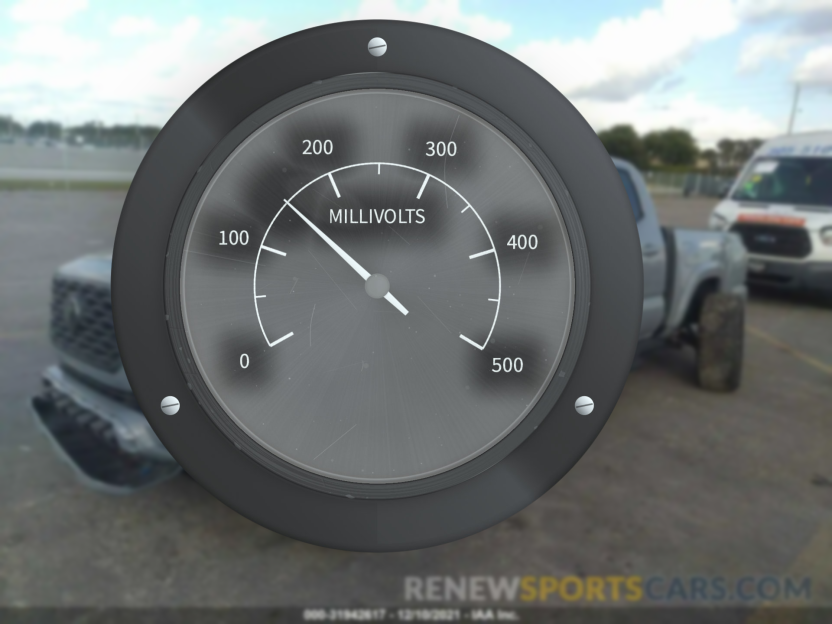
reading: mV 150
